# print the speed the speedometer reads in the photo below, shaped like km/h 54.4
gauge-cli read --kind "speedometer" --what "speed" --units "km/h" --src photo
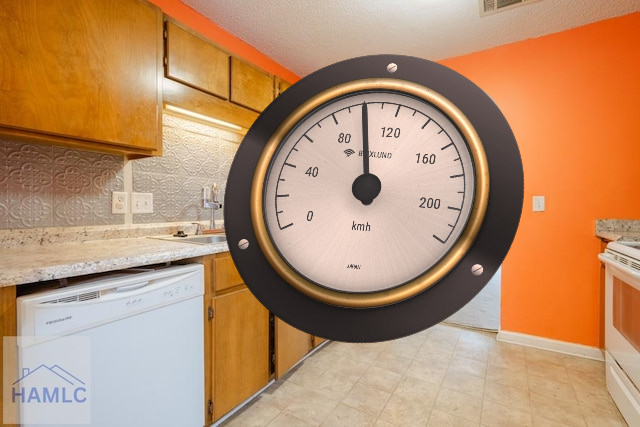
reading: km/h 100
